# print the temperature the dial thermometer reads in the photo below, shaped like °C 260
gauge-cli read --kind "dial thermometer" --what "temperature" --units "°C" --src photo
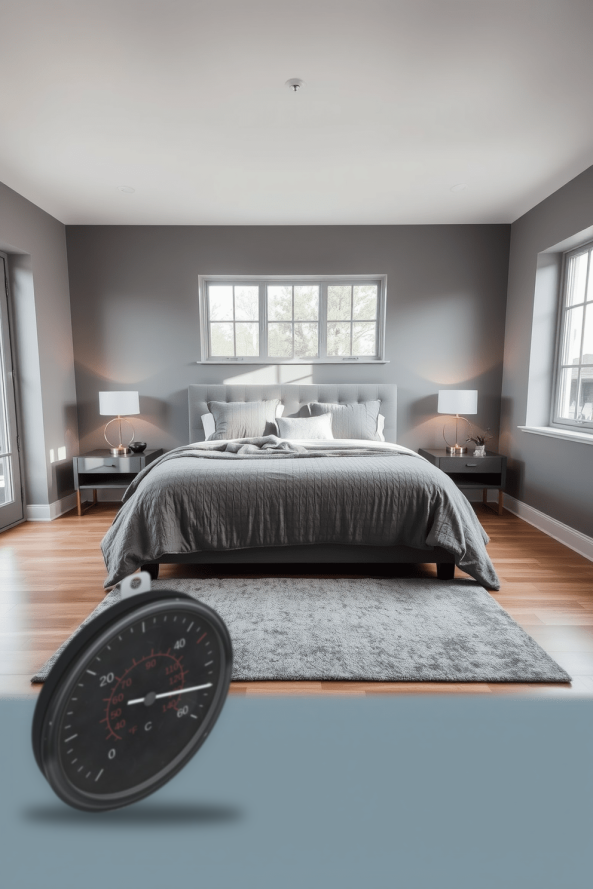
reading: °C 54
